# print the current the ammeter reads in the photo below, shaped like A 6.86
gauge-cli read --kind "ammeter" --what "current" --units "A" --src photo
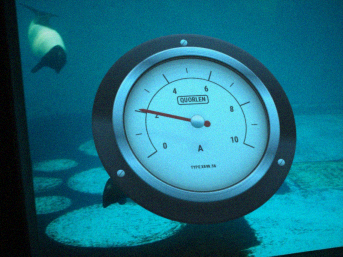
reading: A 2
